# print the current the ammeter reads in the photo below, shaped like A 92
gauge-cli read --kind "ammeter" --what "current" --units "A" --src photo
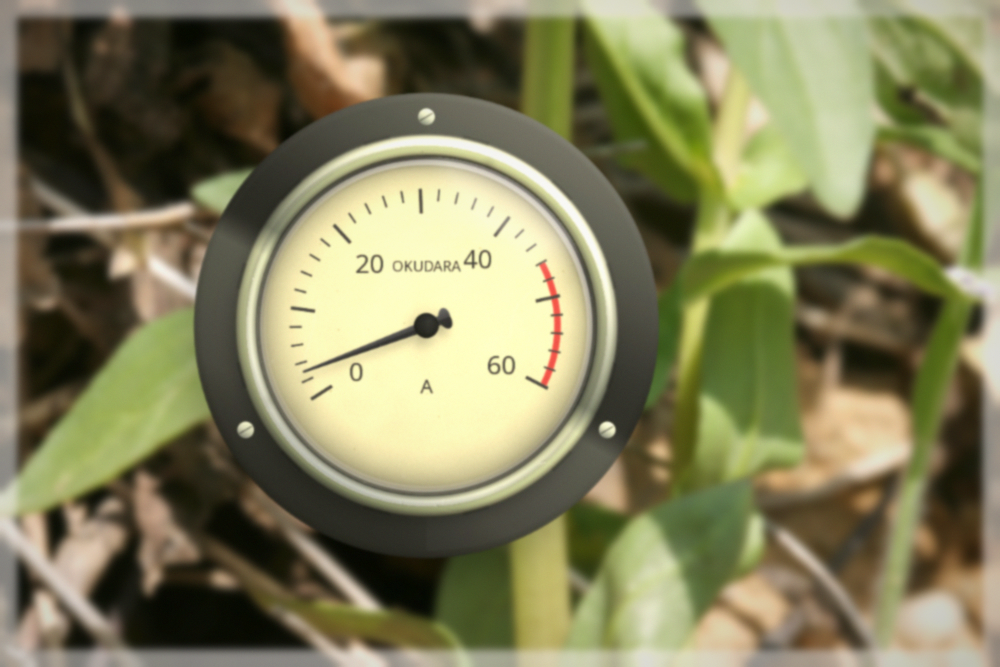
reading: A 3
